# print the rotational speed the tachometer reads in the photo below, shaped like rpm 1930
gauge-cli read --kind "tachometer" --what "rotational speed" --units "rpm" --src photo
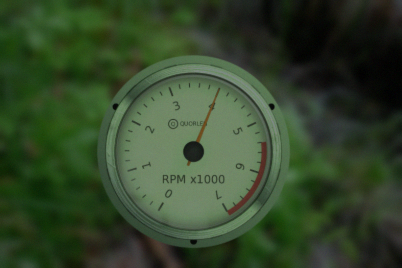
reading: rpm 4000
